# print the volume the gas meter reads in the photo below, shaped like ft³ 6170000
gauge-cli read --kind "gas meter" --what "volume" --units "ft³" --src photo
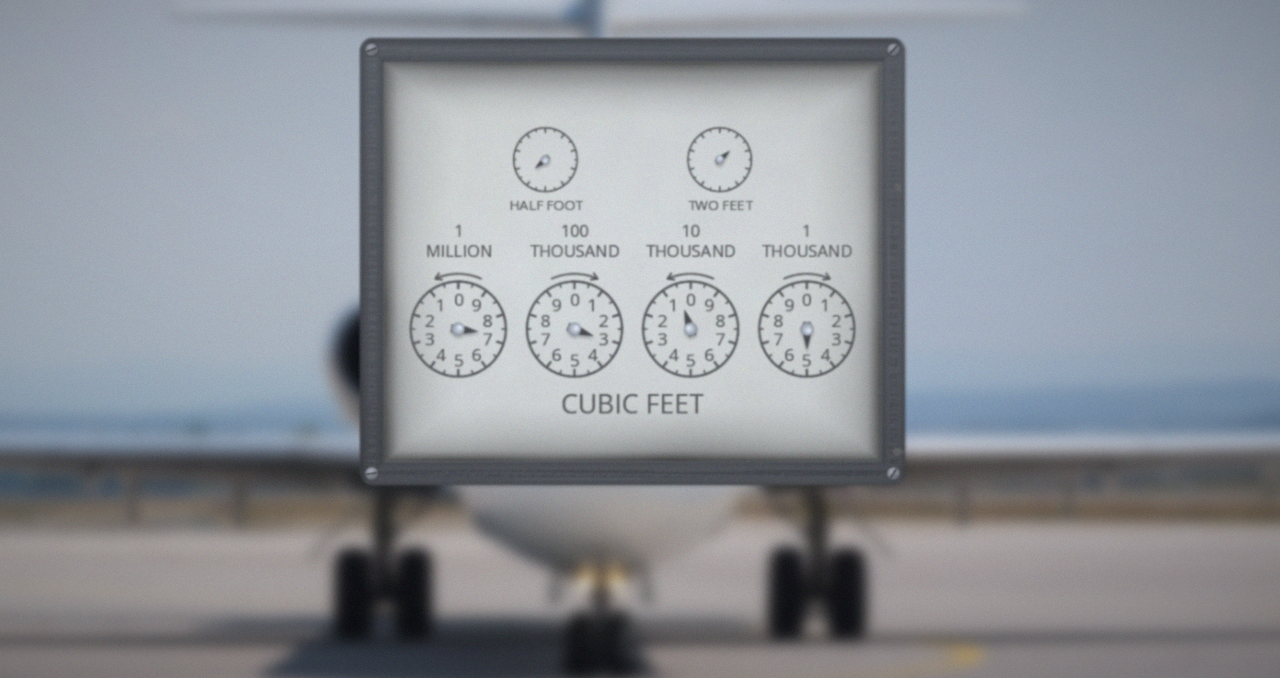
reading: ft³ 730500
